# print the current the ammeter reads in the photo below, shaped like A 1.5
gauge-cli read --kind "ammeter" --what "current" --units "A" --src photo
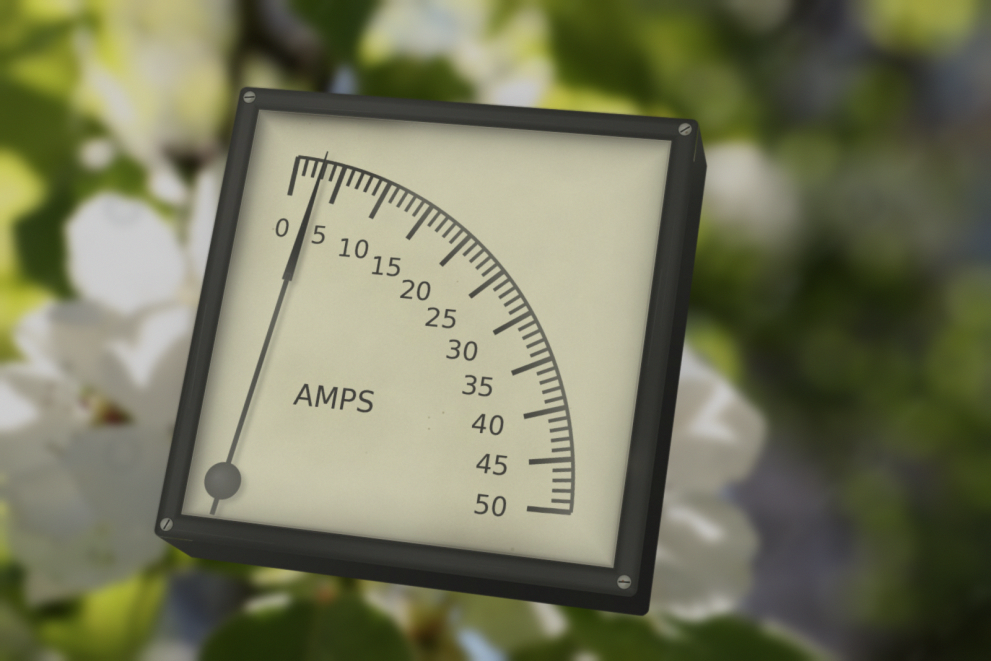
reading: A 3
